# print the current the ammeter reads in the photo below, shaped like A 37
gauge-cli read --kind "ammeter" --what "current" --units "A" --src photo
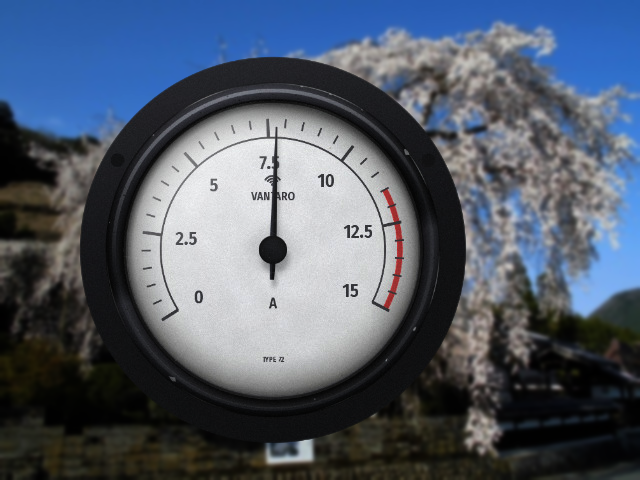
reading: A 7.75
